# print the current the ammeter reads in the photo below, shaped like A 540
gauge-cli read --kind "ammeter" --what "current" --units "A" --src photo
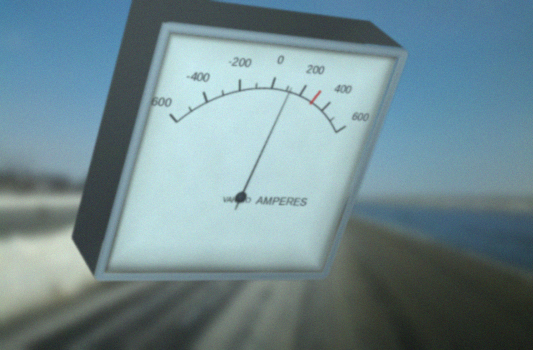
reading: A 100
